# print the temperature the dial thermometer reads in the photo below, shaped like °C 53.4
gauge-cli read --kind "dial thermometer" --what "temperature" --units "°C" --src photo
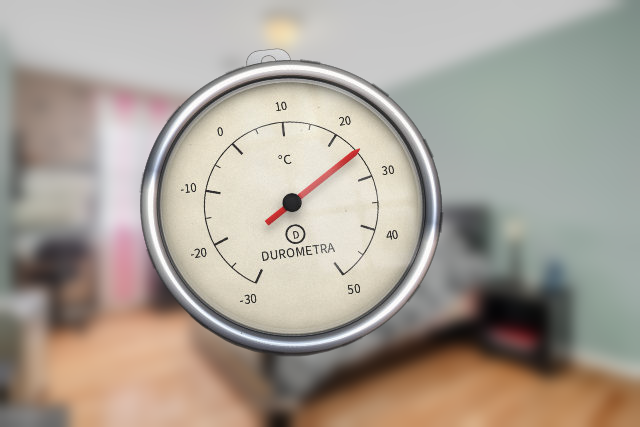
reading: °C 25
